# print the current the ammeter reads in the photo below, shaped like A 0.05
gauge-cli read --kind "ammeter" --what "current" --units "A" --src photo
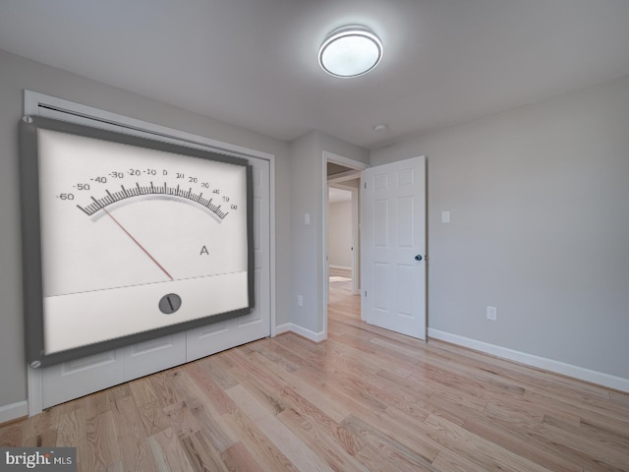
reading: A -50
